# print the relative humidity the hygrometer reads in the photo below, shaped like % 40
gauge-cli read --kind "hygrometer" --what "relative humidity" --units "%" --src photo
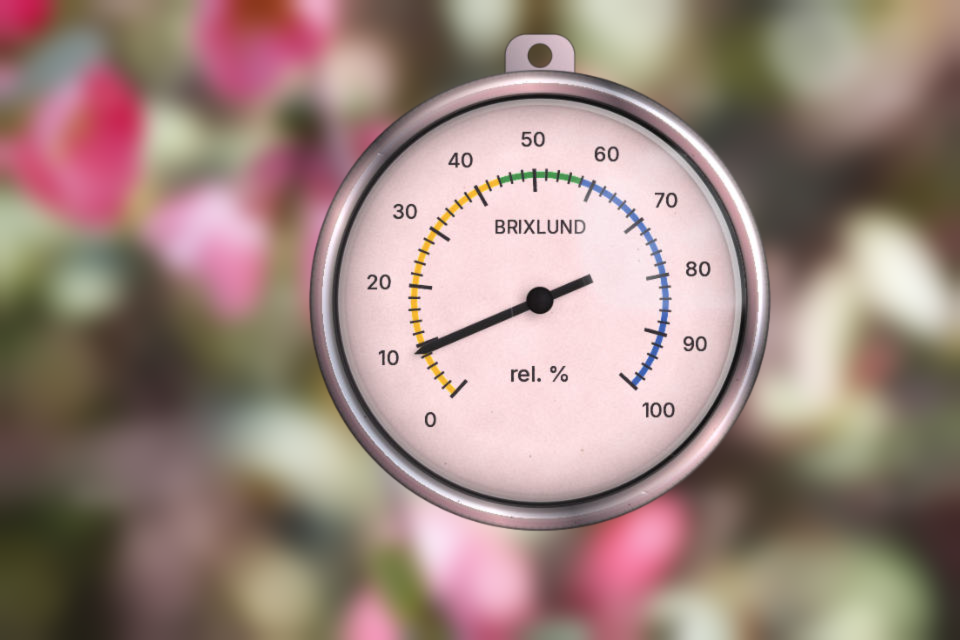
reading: % 9
